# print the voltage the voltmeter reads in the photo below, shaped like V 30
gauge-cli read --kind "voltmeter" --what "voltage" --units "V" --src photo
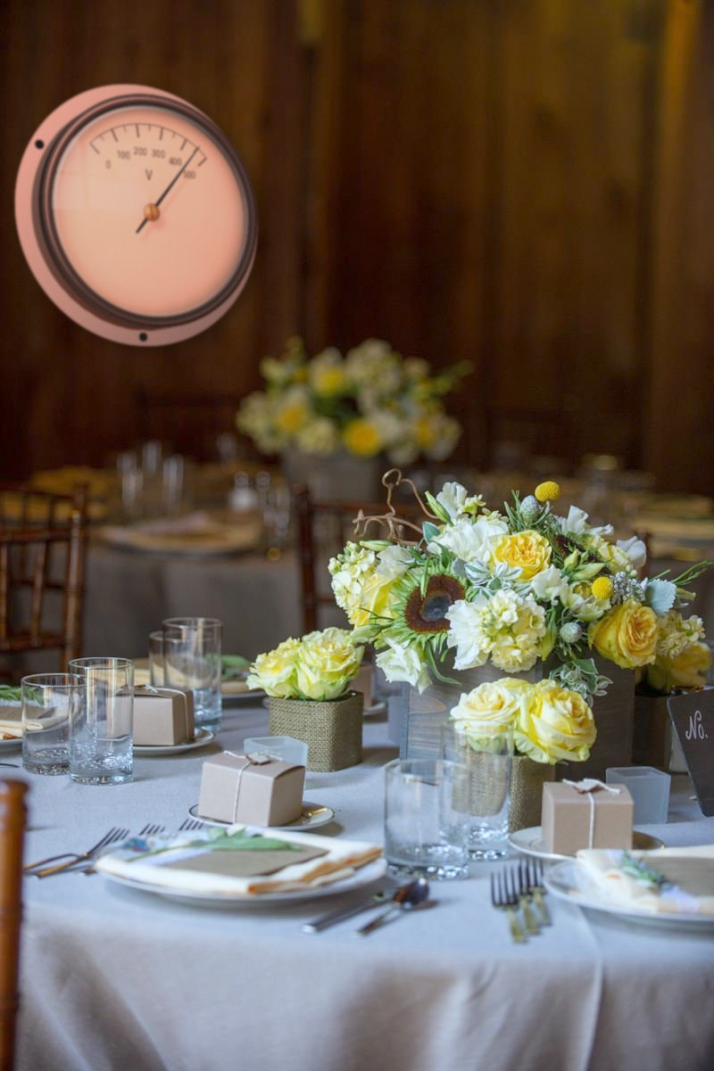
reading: V 450
